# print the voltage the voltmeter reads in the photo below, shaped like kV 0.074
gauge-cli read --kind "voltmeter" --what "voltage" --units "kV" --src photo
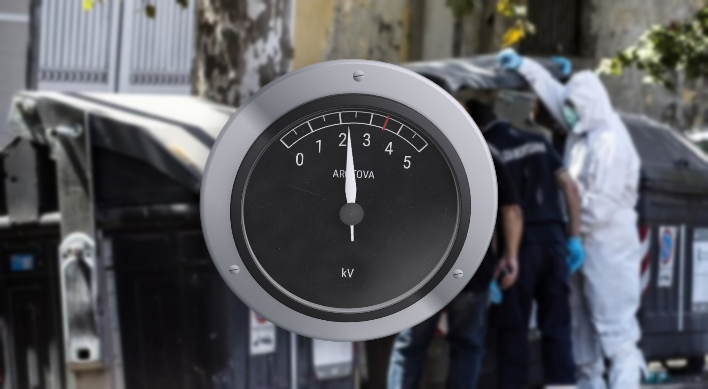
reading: kV 2.25
